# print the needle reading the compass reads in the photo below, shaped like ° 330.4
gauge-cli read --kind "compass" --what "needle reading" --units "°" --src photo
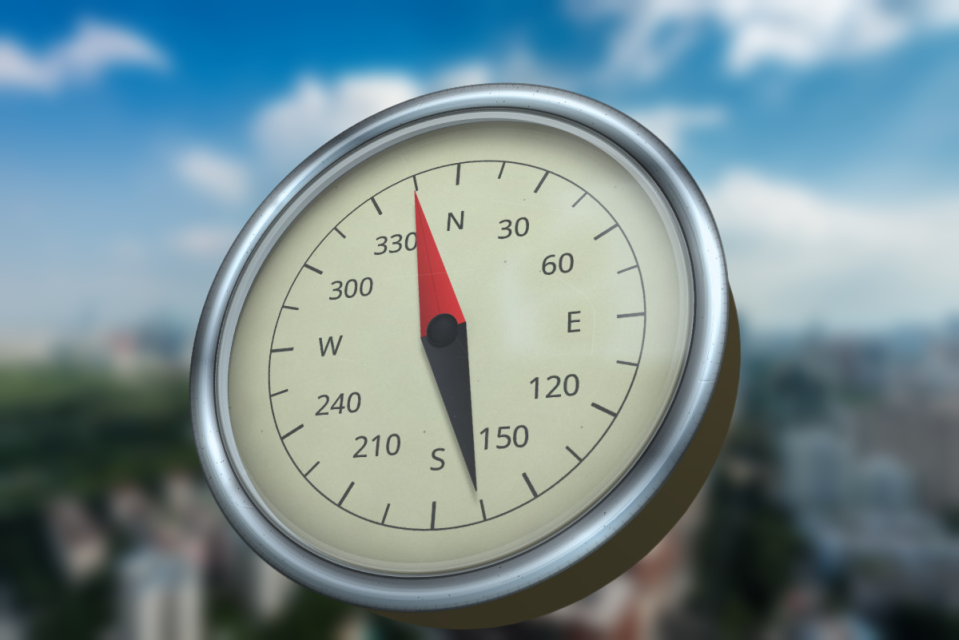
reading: ° 345
